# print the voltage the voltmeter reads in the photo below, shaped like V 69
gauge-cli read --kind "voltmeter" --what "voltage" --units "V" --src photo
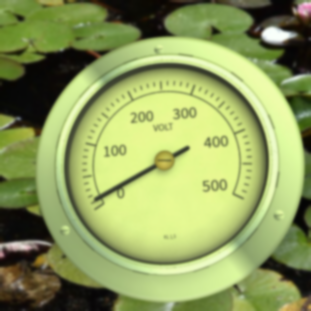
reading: V 10
